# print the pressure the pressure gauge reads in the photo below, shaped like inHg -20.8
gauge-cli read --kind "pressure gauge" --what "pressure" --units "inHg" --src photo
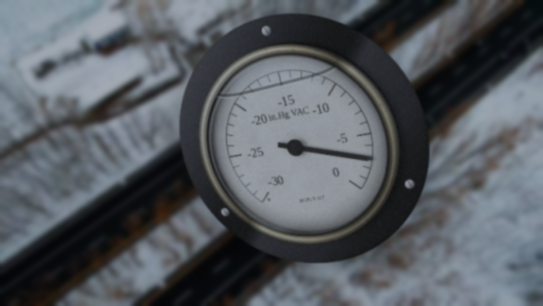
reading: inHg -3
